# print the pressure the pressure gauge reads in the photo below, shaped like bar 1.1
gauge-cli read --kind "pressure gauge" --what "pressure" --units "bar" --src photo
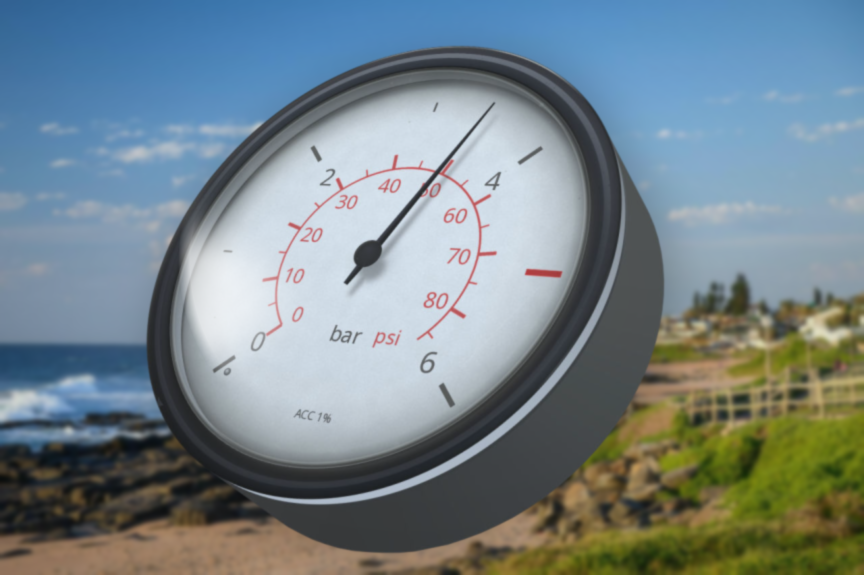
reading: bar 3.5
